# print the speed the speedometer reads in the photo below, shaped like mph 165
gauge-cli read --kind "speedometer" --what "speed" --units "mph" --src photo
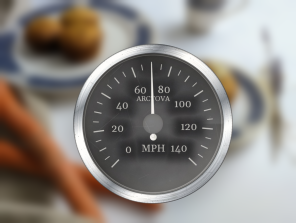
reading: mph 70
